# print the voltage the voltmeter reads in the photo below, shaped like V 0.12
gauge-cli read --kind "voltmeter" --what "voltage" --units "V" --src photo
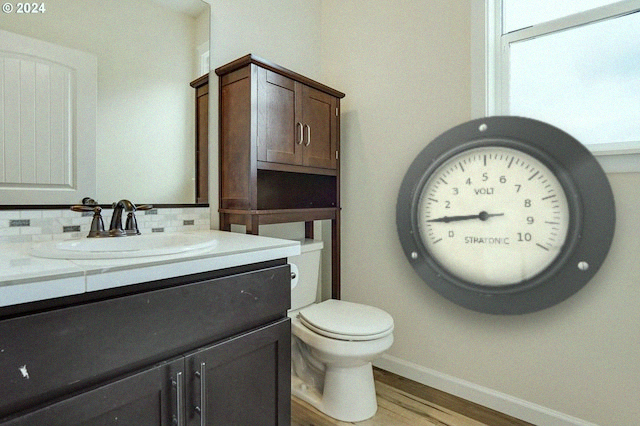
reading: V 1
